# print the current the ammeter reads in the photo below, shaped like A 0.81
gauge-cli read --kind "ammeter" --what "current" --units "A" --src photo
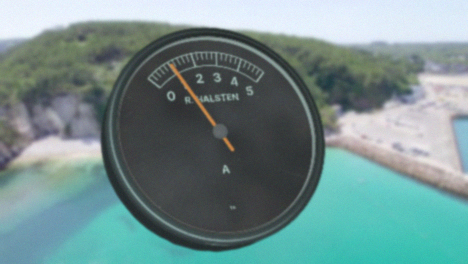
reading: A 1
